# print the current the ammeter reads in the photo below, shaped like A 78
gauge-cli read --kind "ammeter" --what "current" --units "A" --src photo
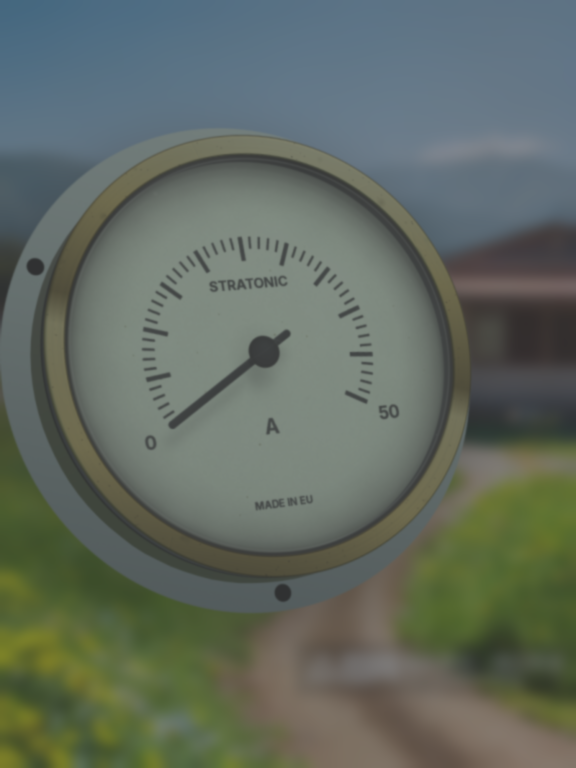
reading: A 0
